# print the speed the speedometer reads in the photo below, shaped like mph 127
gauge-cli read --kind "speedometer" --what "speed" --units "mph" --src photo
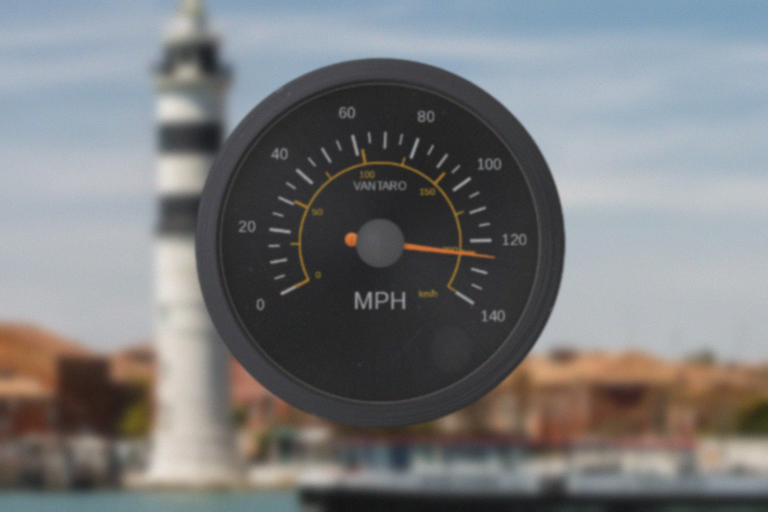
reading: mph 125
